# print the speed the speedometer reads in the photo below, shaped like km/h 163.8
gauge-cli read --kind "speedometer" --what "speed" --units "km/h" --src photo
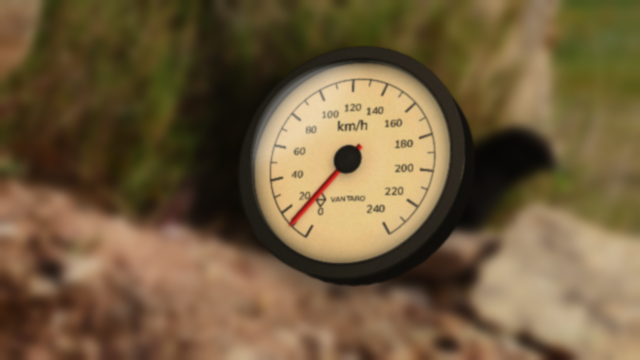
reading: km/h 10
